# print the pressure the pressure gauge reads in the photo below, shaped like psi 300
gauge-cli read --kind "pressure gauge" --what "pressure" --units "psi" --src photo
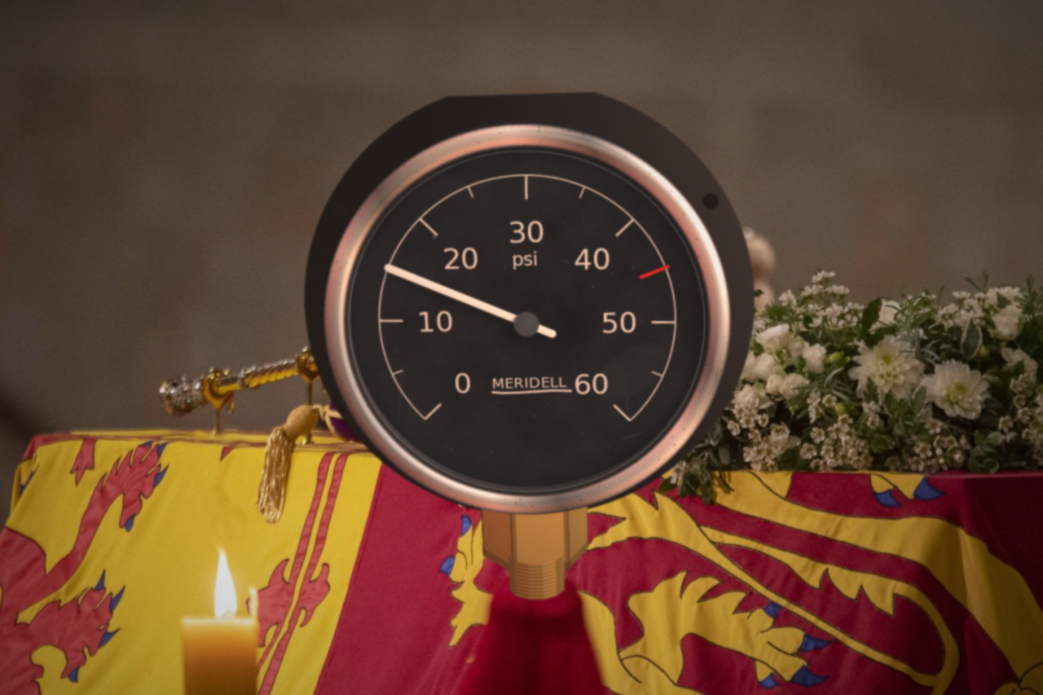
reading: psi 15
